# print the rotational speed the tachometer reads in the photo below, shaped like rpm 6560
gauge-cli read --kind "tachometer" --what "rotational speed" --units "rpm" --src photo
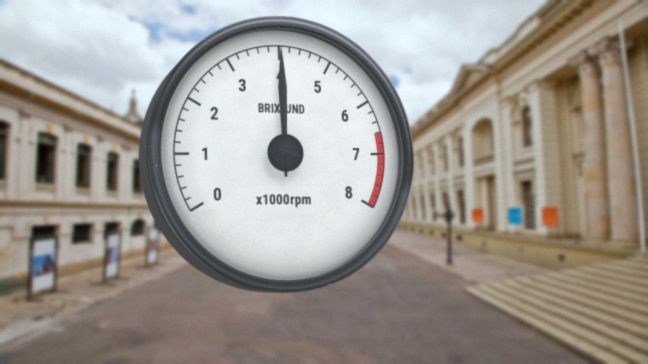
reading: rpm 4000
